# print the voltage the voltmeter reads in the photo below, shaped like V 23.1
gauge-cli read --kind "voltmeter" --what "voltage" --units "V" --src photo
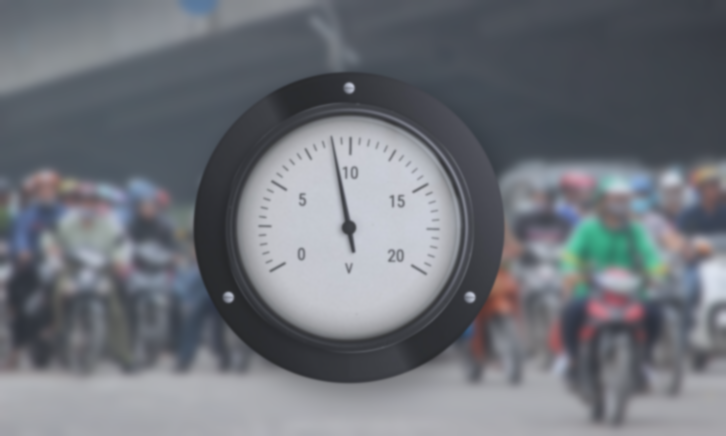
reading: V 9
